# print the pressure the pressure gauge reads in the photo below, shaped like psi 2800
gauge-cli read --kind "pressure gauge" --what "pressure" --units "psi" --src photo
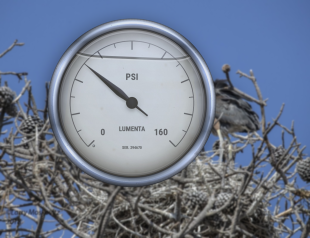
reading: psi 50
